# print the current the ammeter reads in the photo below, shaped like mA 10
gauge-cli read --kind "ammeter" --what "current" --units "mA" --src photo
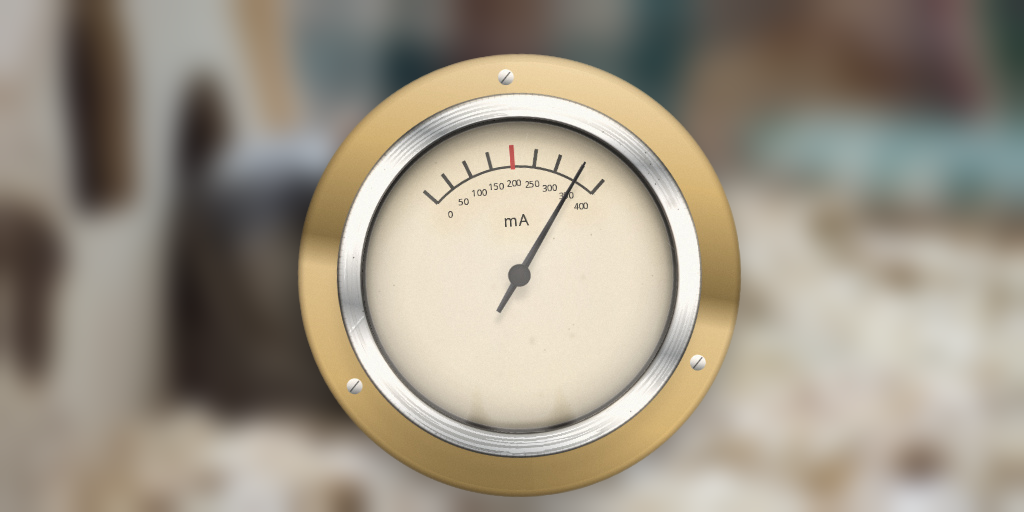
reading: mA 350
